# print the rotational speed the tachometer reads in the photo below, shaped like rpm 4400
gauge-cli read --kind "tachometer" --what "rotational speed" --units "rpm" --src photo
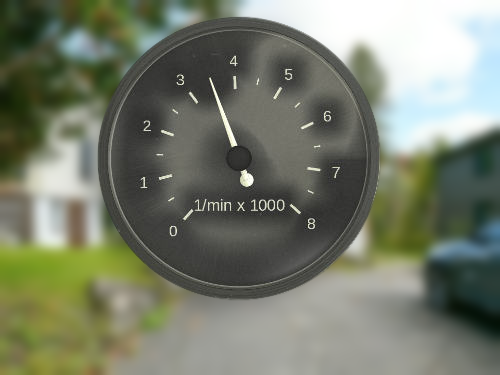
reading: rpm 3500
